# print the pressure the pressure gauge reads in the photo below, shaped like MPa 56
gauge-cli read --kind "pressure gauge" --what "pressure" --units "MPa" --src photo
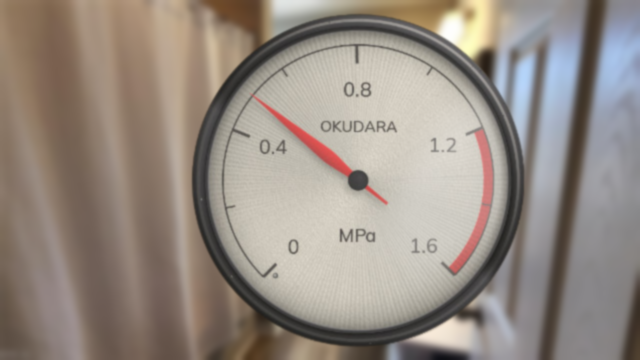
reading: MPa 0.5
